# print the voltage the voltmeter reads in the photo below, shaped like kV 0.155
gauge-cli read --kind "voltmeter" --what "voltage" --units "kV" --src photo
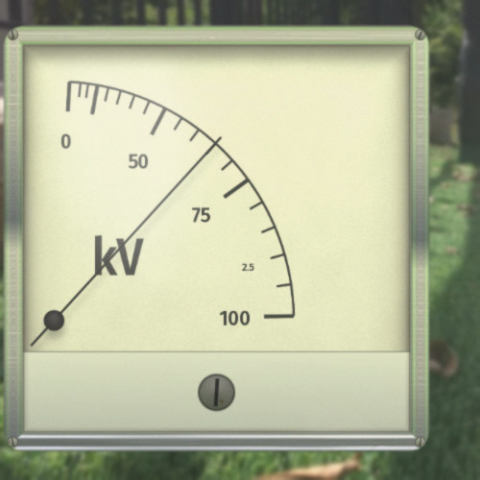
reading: kV 65
